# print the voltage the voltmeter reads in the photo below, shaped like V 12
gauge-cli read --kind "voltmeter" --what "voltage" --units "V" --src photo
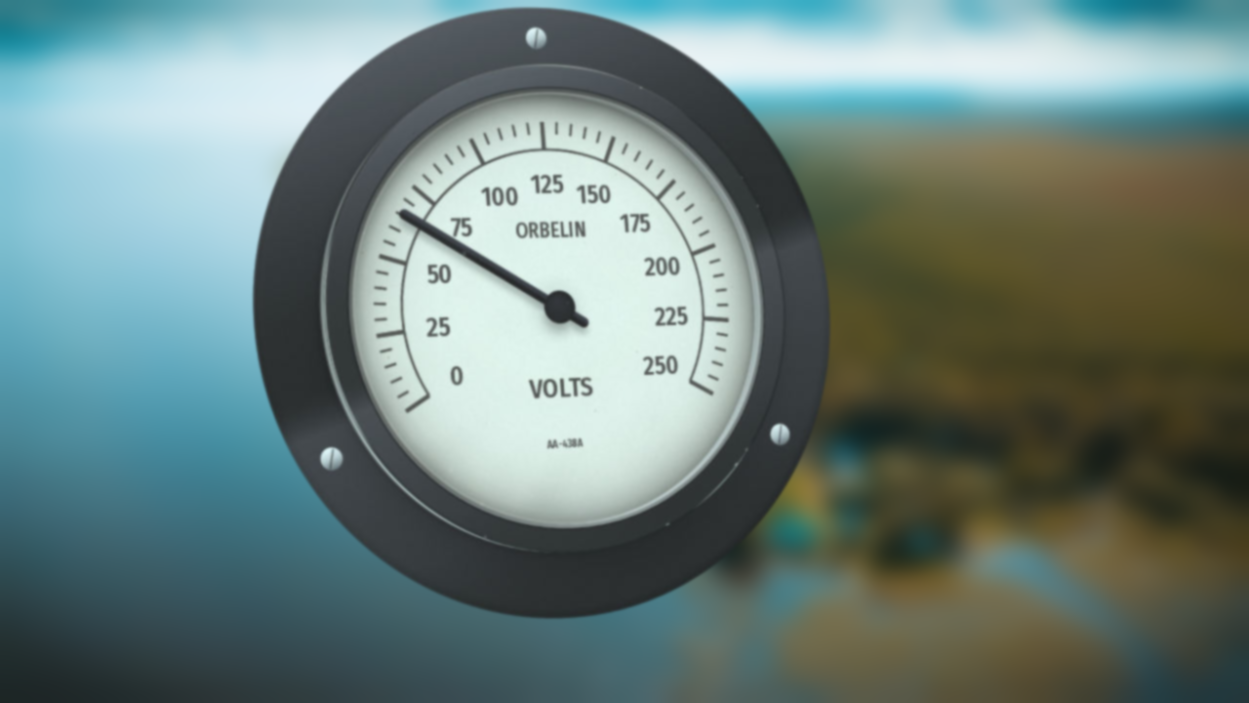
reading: V 65
